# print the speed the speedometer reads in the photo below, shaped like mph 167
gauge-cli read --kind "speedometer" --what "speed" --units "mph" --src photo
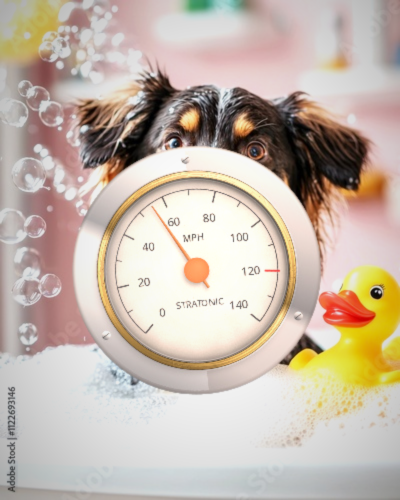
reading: mph 55
